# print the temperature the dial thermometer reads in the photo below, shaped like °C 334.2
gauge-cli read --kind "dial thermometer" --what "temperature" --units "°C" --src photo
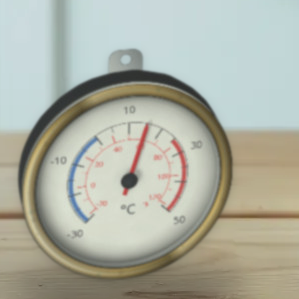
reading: °C 15
